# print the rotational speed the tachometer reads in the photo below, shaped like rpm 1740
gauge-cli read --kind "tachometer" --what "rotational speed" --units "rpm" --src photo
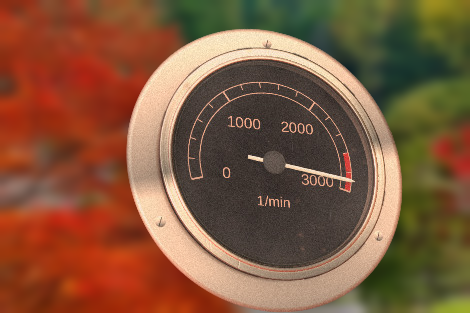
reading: rpm 2900
